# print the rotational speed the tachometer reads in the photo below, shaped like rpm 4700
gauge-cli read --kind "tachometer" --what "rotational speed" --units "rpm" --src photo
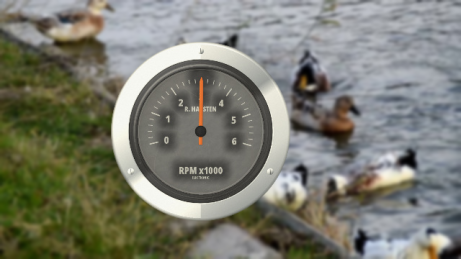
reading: rpm 3000
